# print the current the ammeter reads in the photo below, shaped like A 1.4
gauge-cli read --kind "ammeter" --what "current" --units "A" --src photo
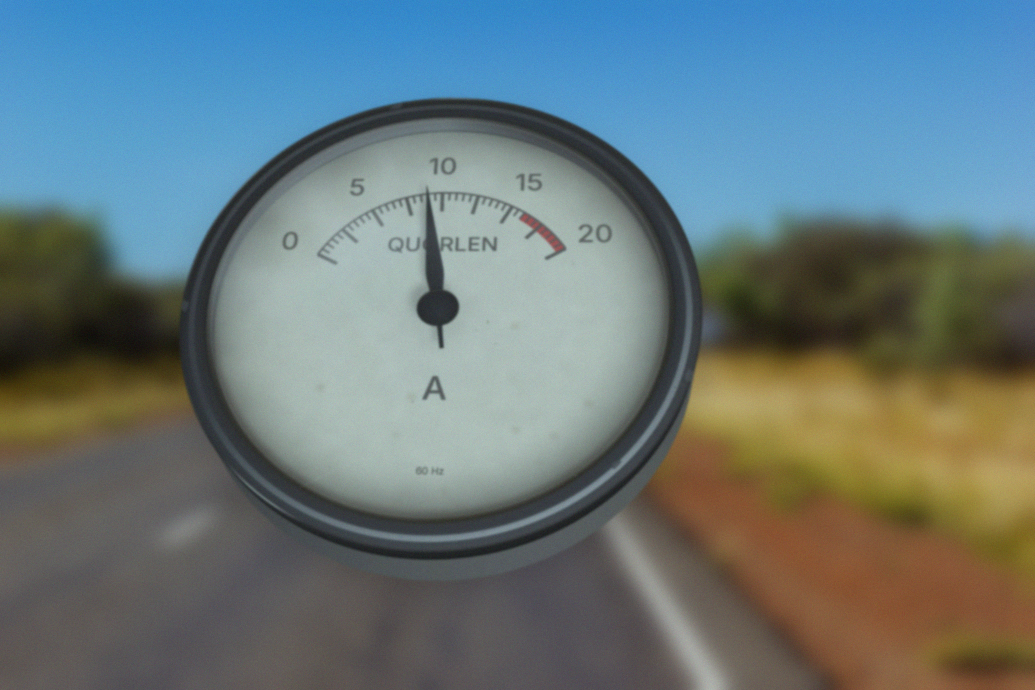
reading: A 9
